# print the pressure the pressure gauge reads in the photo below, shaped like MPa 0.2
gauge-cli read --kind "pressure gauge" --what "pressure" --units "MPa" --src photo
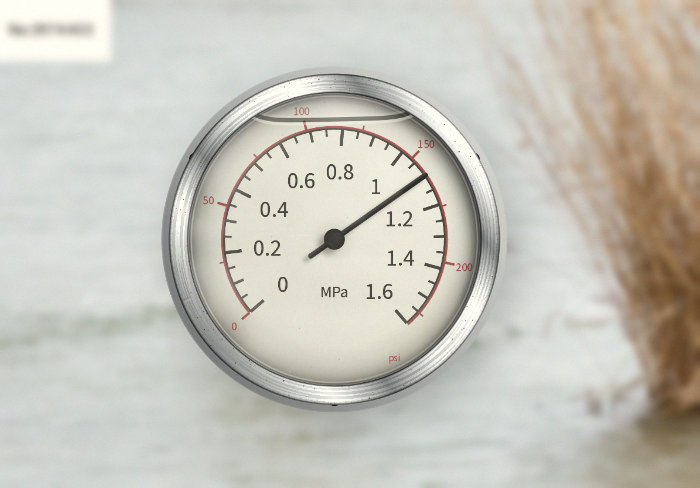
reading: MPa 1.1
